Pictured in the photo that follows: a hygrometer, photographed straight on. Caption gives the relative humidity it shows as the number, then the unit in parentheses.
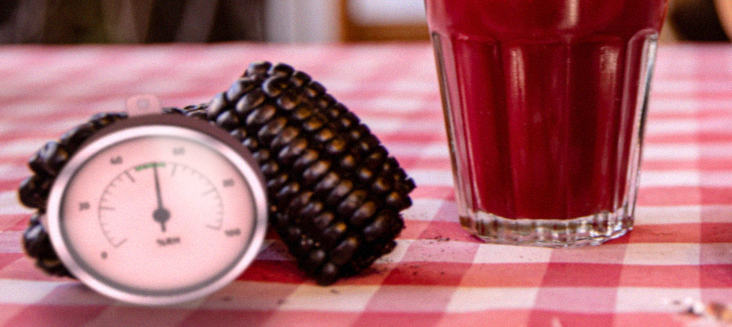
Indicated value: 52 (%)
